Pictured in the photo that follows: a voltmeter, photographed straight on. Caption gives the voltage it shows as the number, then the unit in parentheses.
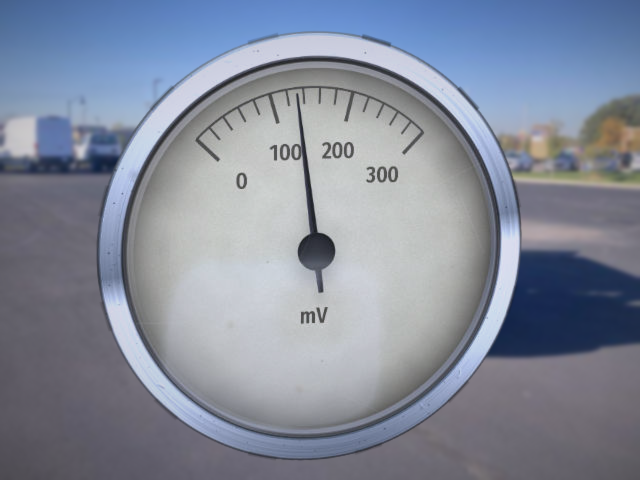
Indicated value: 130 (mV)
